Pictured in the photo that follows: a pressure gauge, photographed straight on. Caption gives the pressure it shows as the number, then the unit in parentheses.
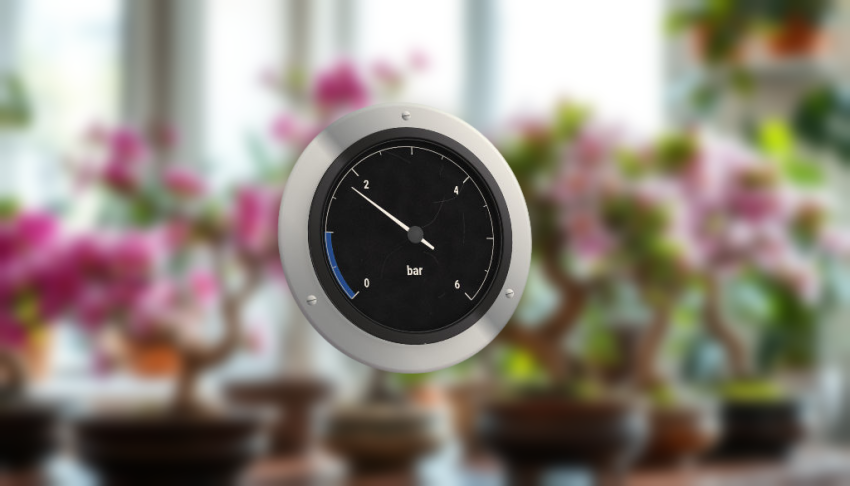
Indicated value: 1.75 (bar)
